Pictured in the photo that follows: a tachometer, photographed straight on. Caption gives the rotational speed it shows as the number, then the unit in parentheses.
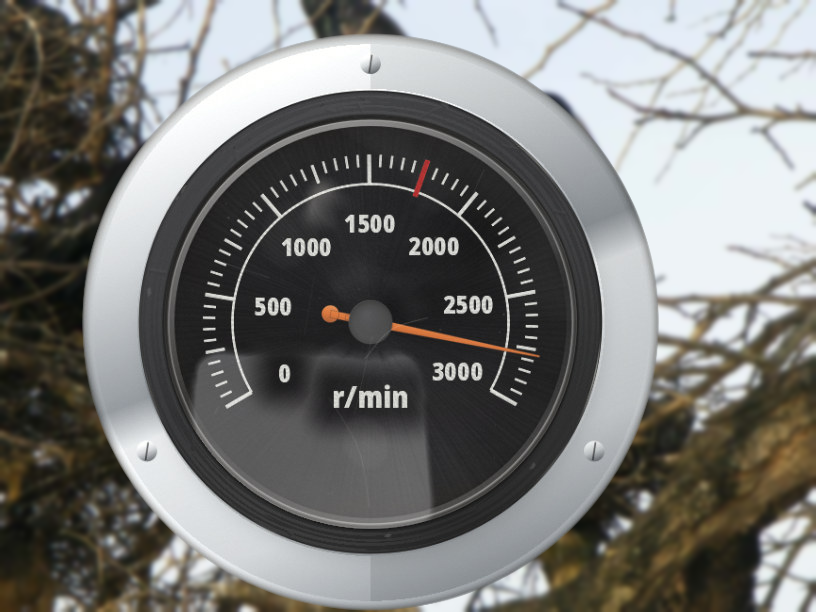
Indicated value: 2775 (rpm)
